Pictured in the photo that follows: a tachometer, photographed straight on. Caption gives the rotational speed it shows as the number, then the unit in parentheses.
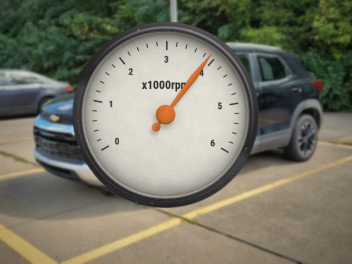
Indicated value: 3900 (rpm)
